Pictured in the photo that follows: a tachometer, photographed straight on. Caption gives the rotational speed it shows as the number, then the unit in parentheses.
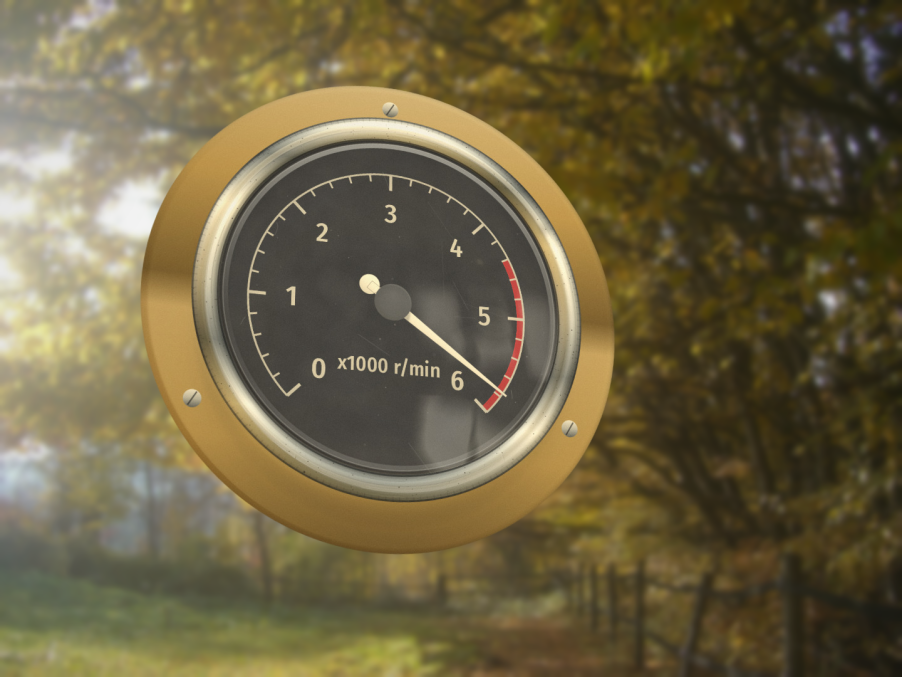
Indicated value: 5800 (rpm)
